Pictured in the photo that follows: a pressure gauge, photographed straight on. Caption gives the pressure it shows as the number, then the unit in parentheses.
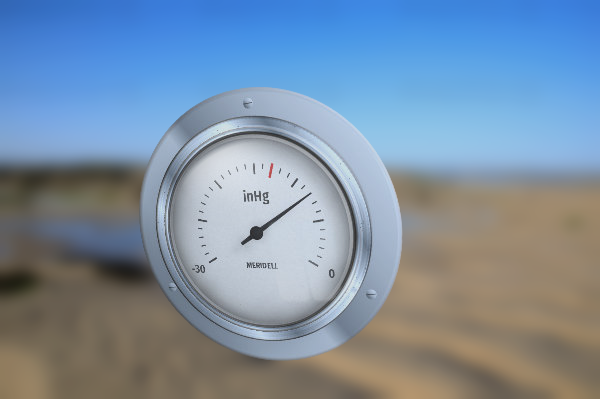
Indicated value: -8 (inHg)
